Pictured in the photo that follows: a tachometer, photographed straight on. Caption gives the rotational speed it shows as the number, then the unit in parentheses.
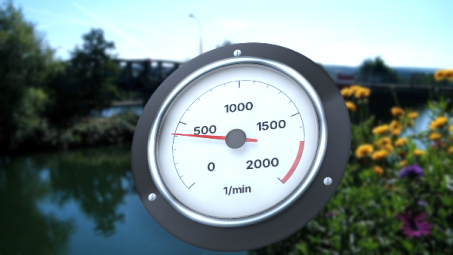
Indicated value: 400 (rpm)
